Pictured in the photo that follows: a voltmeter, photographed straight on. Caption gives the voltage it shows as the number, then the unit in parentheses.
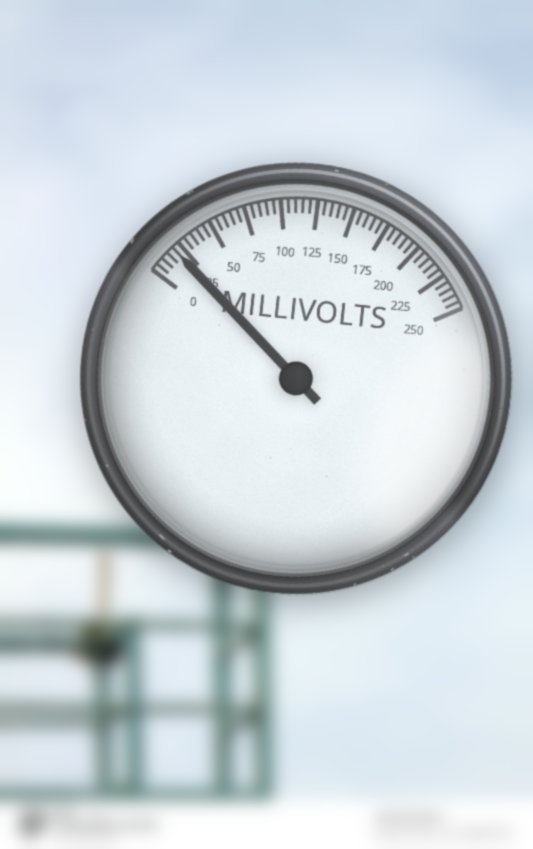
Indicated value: 20 (mV)
